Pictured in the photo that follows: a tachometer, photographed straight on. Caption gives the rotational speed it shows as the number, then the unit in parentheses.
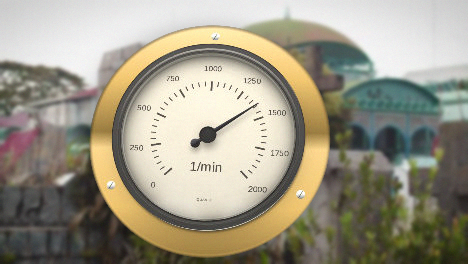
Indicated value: 1400 (rpm)
